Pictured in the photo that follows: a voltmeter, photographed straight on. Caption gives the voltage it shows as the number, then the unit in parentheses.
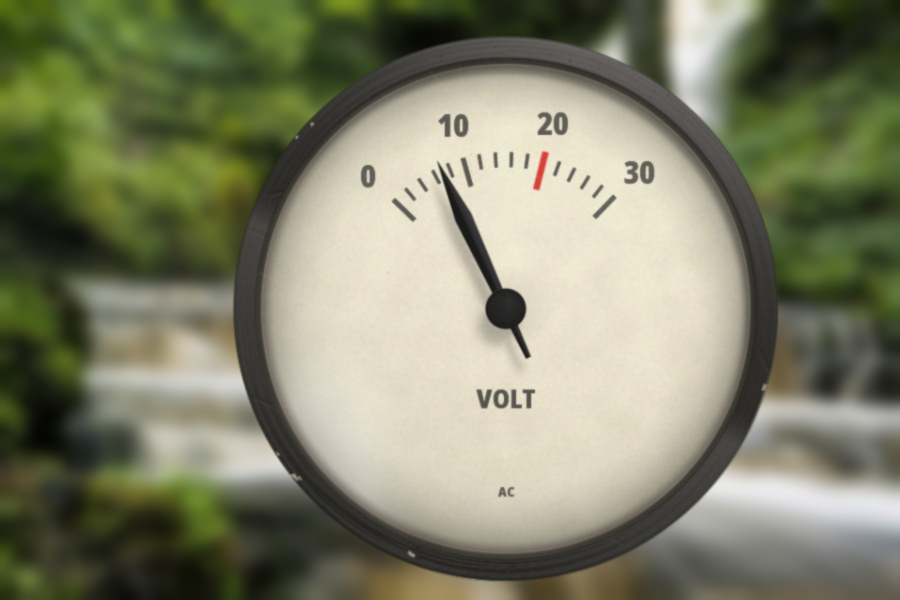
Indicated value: 7 (V)
